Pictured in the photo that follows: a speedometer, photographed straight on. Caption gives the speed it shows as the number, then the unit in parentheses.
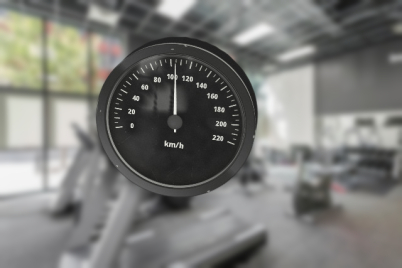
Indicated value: 105 (km/h)
